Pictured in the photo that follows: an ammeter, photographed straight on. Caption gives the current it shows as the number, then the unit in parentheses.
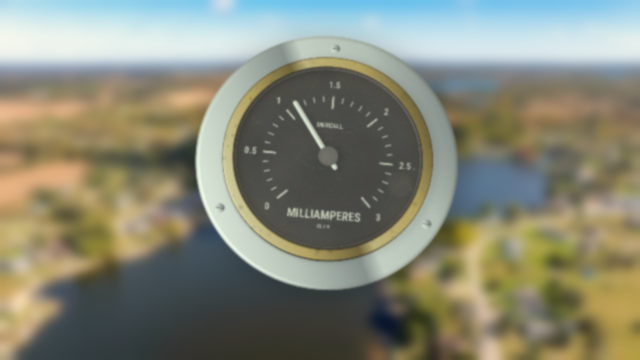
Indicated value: 1.1 (mA)
